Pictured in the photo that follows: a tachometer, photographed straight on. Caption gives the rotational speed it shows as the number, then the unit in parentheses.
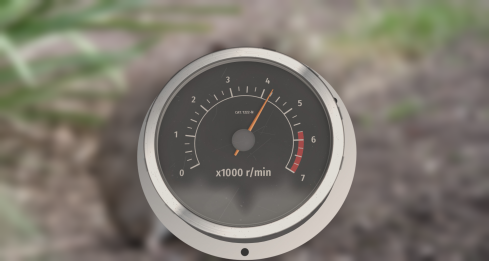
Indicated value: 4250 (rpm)
